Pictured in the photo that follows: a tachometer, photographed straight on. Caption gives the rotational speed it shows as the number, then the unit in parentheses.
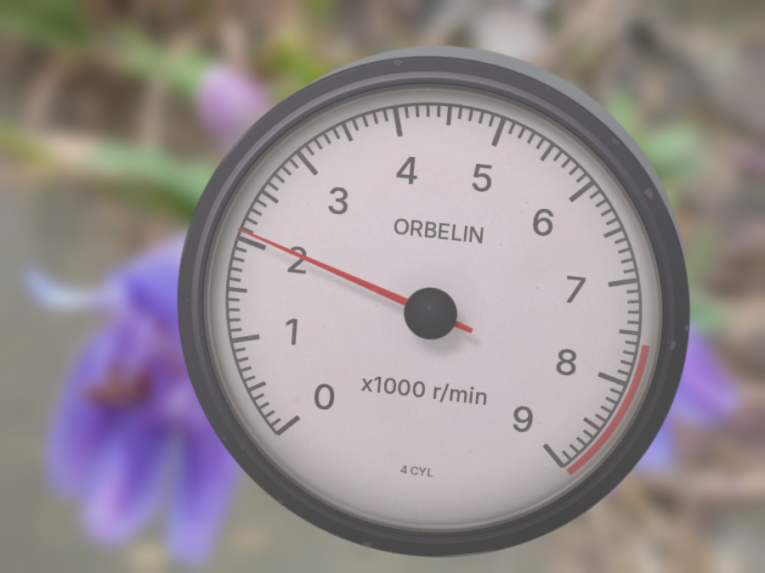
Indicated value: 2100 (rpm)
